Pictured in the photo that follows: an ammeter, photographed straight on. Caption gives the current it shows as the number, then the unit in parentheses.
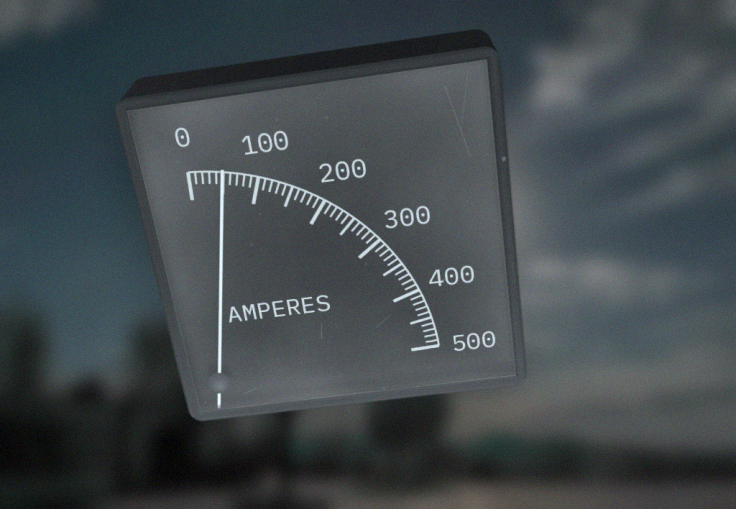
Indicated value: 50 (A)
